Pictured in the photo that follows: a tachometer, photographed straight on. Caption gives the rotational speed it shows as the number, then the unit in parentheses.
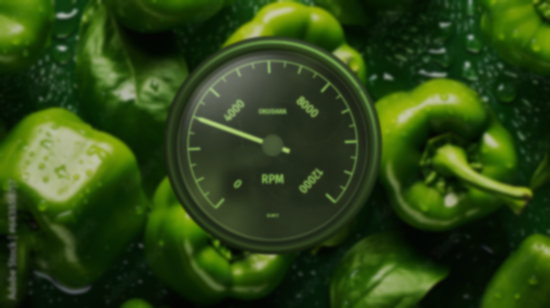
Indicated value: 3000 (rpm)
